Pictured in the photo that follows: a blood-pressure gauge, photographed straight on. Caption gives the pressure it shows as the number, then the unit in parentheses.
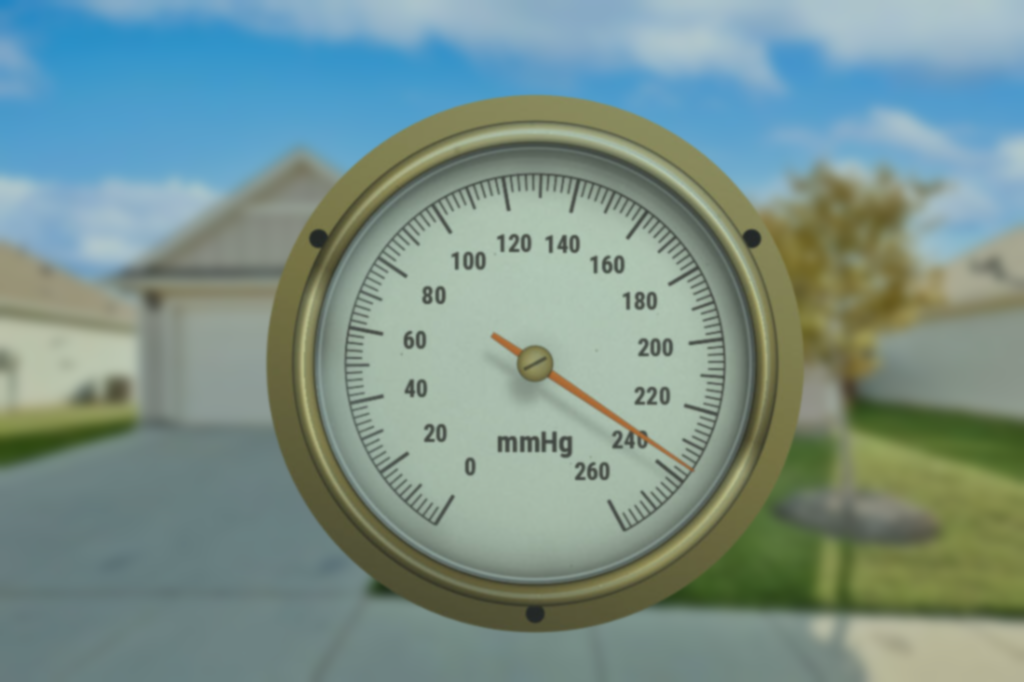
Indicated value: 236 (mmHg)
